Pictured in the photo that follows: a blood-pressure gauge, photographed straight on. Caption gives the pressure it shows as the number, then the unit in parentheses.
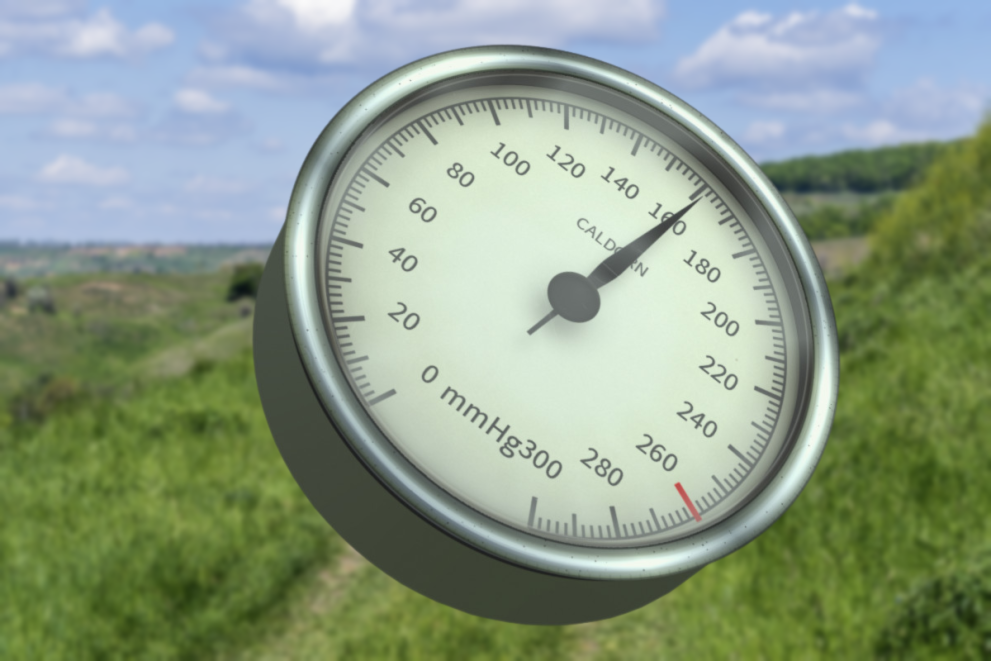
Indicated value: 162 (mmHg)
